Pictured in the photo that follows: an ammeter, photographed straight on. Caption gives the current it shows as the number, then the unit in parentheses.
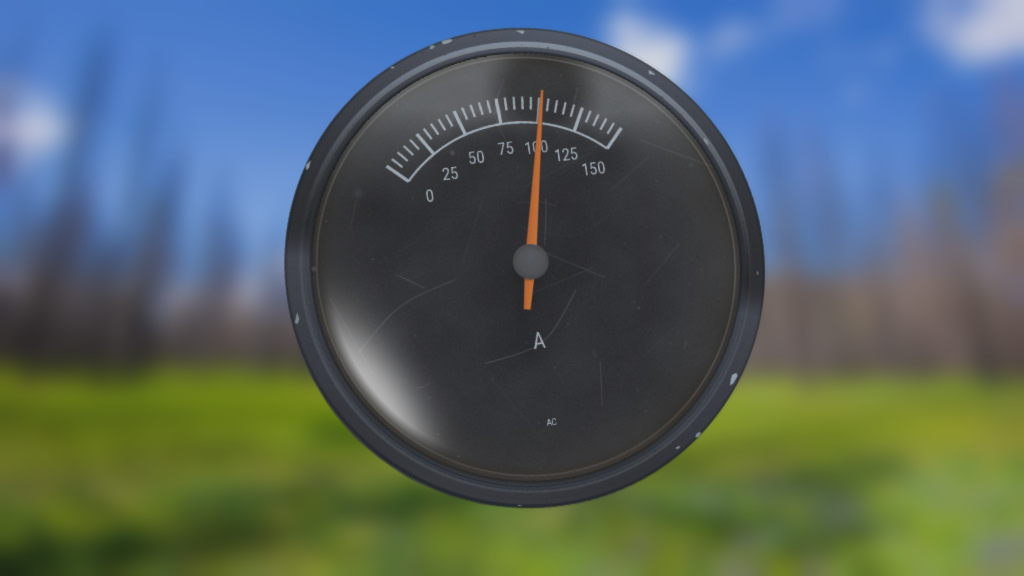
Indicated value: 100 (A)
